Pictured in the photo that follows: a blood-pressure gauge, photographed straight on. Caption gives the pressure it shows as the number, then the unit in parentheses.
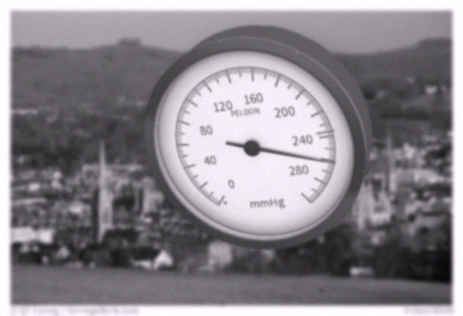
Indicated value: 260 (mmHg)
